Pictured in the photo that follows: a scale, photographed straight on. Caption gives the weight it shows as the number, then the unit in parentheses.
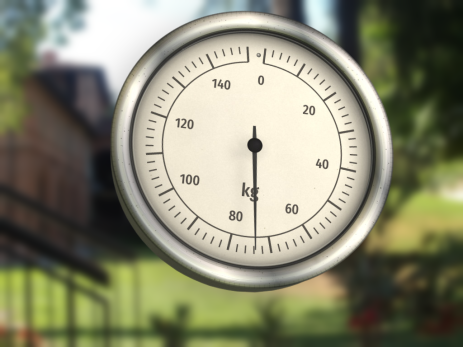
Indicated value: 74 (kg)
